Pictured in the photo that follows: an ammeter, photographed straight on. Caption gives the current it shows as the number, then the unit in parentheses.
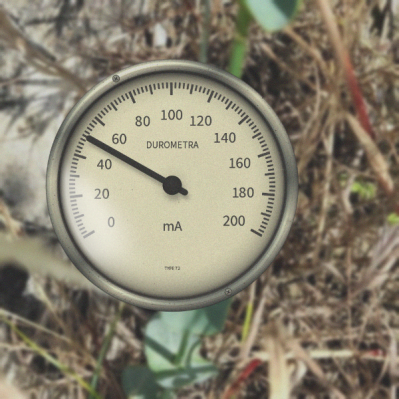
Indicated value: 50 (mA)
